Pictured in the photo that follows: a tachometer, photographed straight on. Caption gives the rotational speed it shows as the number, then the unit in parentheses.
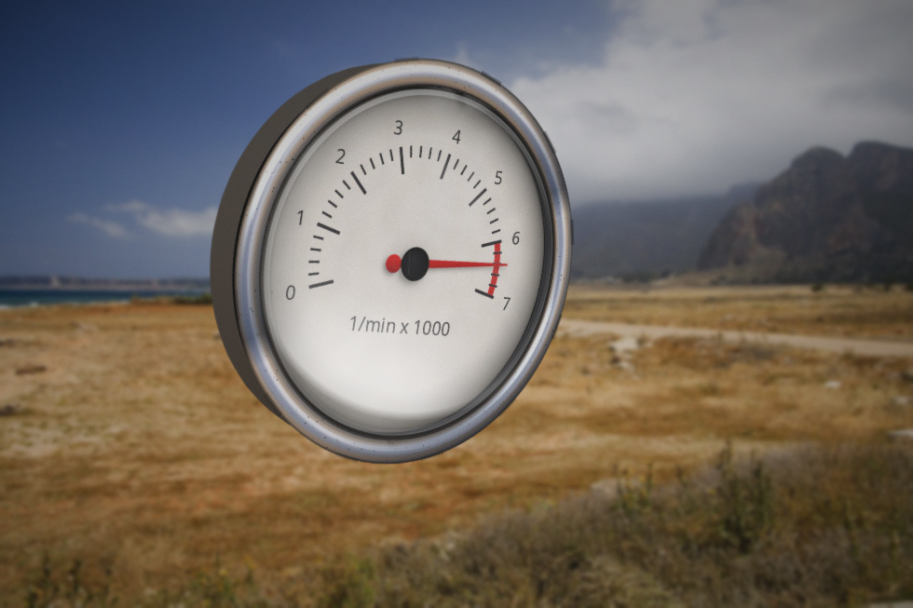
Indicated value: 6400 (rpm)
